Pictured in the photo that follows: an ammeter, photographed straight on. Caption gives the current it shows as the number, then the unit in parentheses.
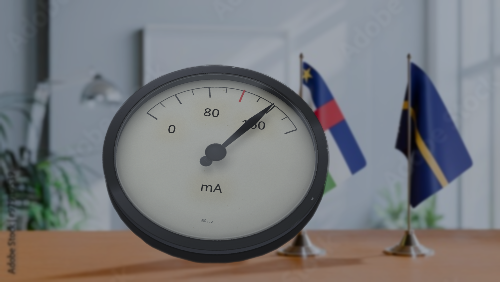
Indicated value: 160 (mA)
